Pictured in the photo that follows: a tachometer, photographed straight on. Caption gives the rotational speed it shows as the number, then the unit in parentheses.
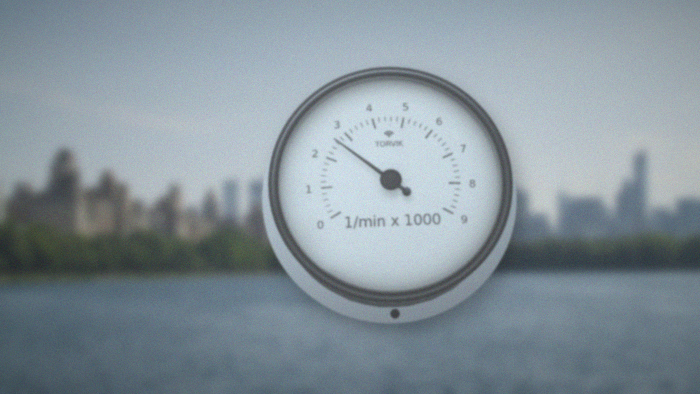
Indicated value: 2600 (rpm)
